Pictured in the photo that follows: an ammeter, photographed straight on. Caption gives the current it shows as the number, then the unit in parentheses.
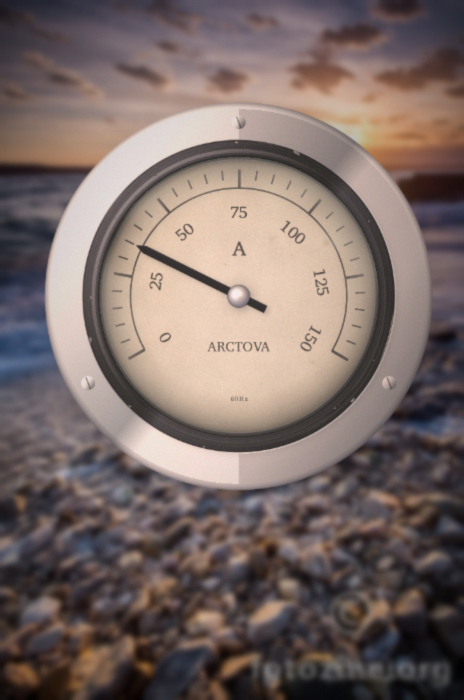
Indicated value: 35 (A)
